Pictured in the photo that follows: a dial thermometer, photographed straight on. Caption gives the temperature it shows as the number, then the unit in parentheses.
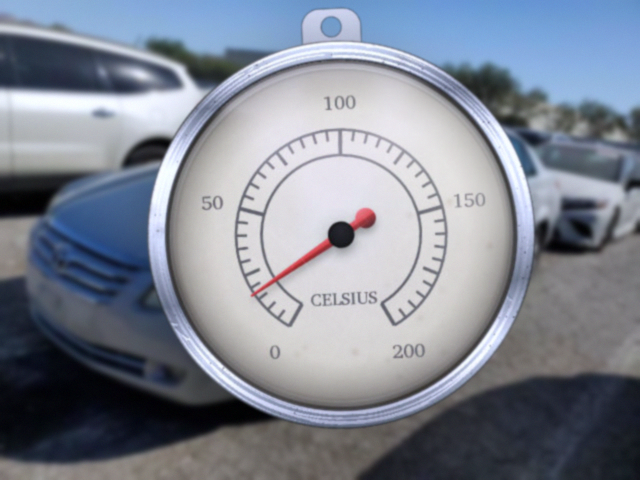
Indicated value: 17.5 (°C)
